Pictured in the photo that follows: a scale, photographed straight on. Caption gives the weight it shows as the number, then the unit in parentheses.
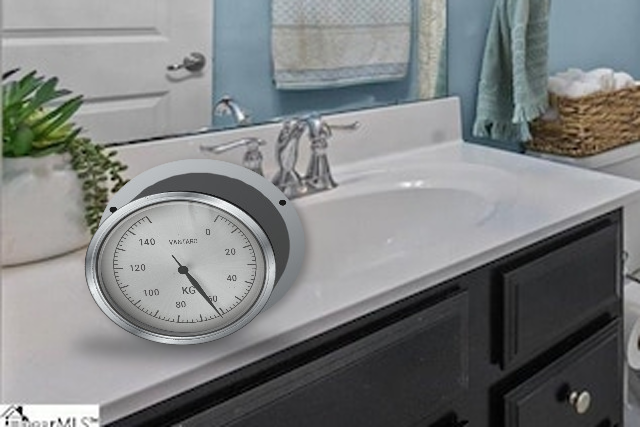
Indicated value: 60 (kg)
